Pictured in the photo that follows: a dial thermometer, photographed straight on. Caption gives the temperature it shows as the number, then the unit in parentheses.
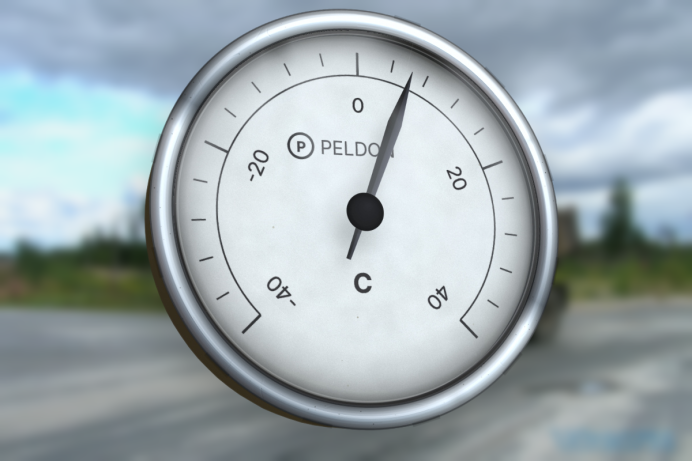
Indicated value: 6 (°C)
